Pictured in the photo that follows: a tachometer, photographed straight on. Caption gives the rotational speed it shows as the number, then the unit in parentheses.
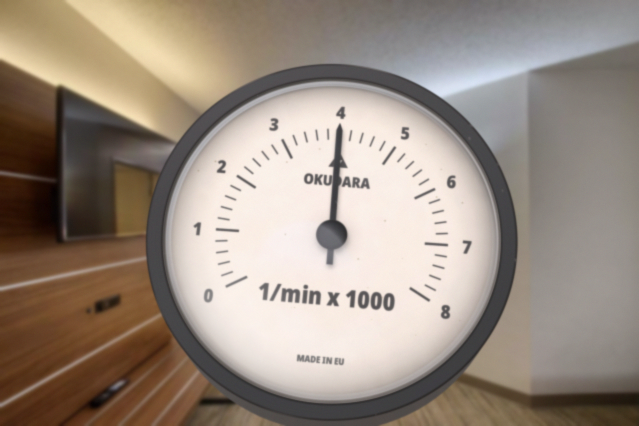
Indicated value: 4000 (rpm)
